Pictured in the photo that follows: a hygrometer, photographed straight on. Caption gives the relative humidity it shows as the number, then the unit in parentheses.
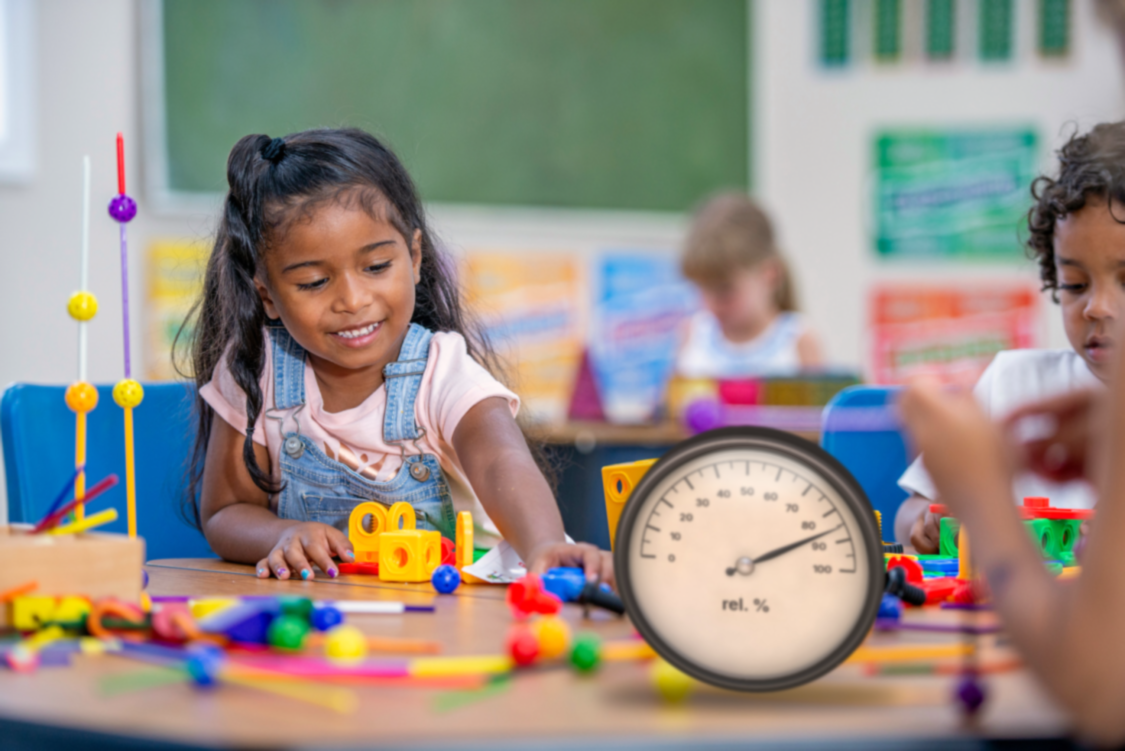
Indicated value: 85 (%)
